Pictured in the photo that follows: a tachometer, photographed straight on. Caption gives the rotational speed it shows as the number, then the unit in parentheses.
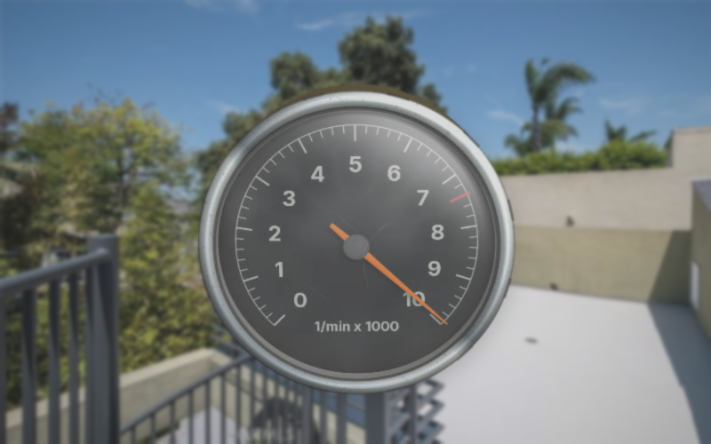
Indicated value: 9900 (rpm)
